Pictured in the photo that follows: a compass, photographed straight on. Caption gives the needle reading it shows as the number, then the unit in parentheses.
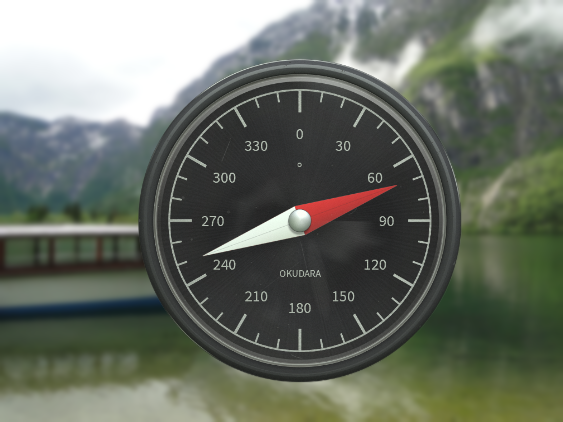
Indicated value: 70 (°)
